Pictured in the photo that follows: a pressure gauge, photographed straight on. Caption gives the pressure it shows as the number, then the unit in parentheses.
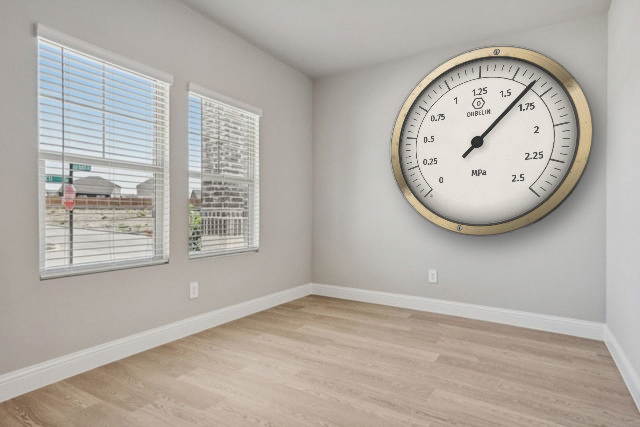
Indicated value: 1.65 (MPa)
